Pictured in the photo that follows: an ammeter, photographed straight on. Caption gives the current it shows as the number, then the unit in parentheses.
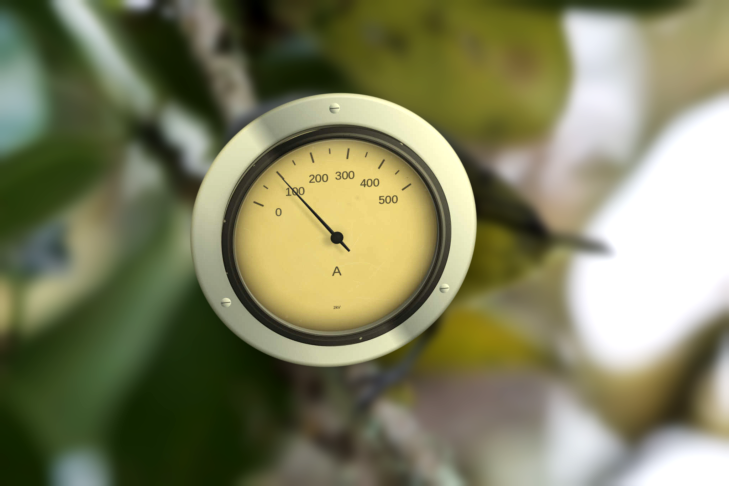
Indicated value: 100 (A)
